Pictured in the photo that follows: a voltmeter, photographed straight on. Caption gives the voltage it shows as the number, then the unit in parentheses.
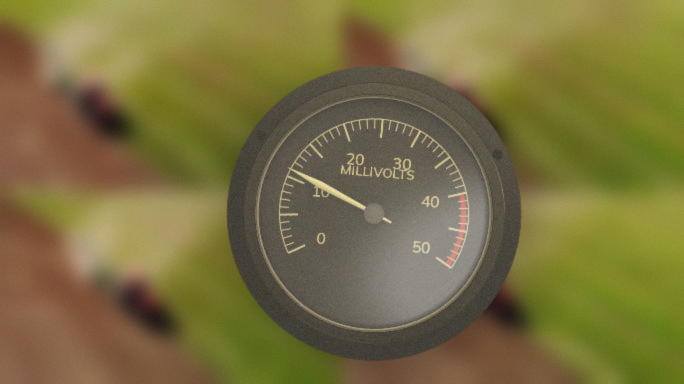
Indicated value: 11 (mV)
